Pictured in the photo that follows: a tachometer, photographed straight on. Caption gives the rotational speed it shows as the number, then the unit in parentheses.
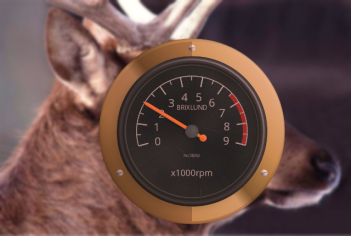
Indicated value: 2000 (rpm)
